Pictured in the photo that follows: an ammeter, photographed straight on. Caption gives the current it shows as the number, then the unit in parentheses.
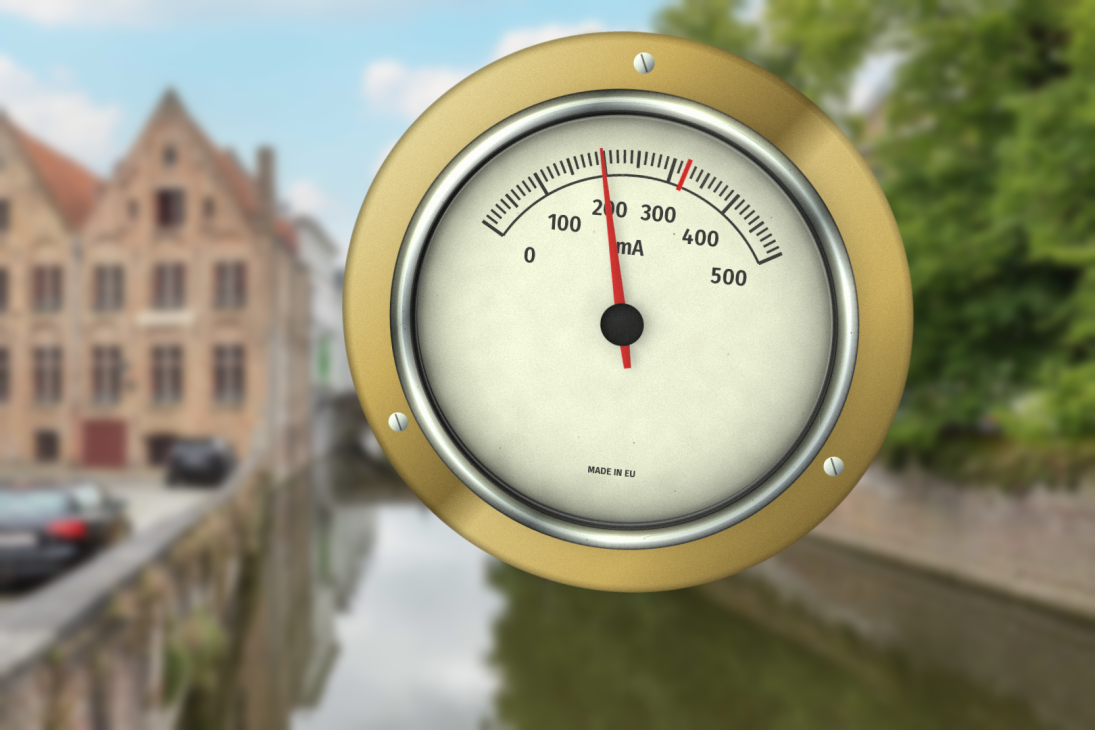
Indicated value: 200 (mA)
